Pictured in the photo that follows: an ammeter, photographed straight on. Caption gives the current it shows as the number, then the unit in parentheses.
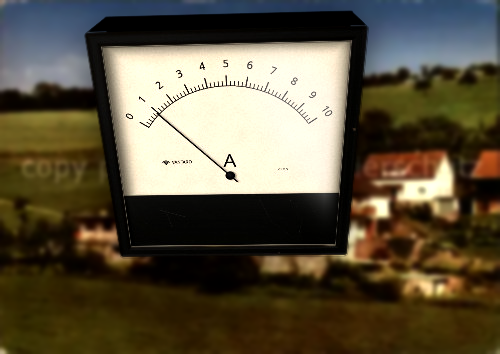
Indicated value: 1 (A)
